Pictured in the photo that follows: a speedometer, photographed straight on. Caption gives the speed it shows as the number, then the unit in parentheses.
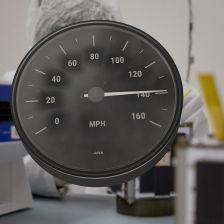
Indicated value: 140 (mph)
